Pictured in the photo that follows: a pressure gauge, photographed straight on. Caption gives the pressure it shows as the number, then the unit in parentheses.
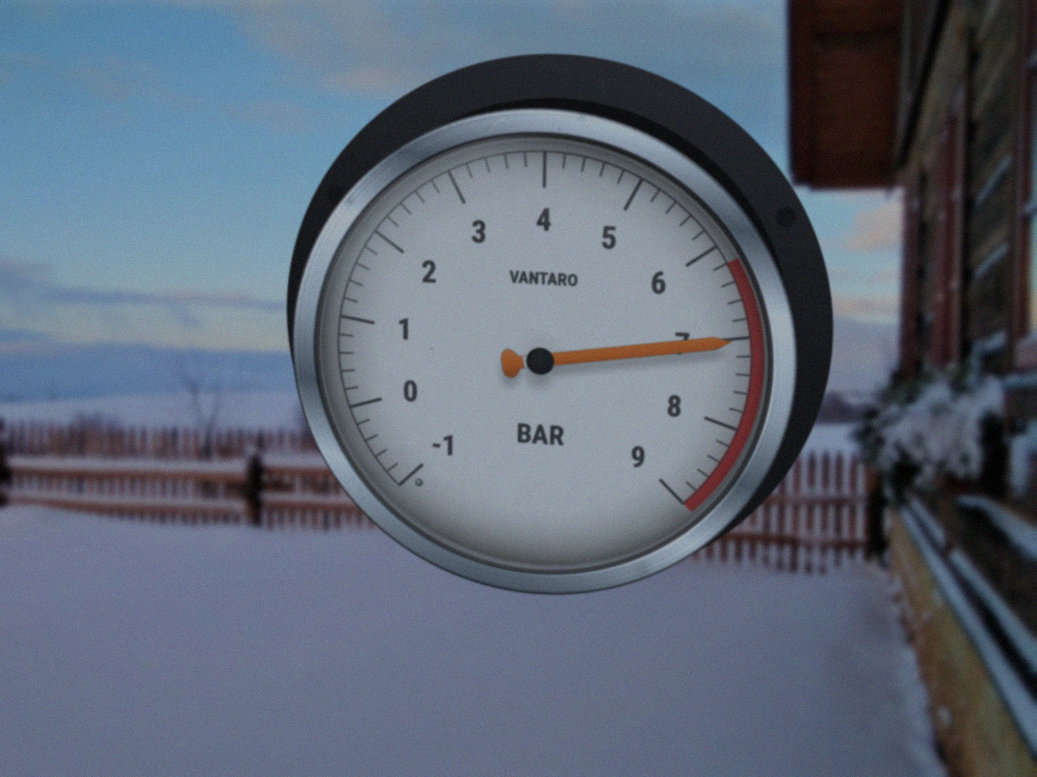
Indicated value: 7 (bar)
